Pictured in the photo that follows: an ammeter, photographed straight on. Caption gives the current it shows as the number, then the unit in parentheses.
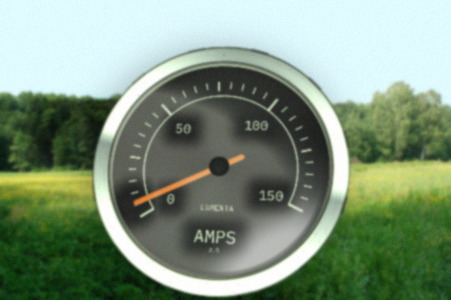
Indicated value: 5 (A)
